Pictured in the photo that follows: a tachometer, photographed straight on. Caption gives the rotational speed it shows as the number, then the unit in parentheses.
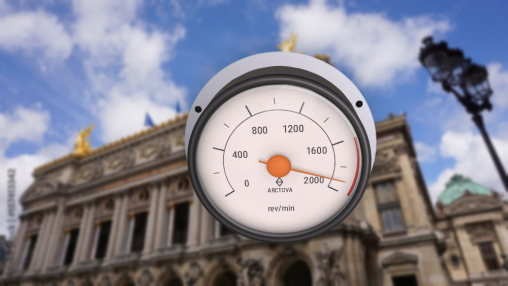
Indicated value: 1900 (rpm)
